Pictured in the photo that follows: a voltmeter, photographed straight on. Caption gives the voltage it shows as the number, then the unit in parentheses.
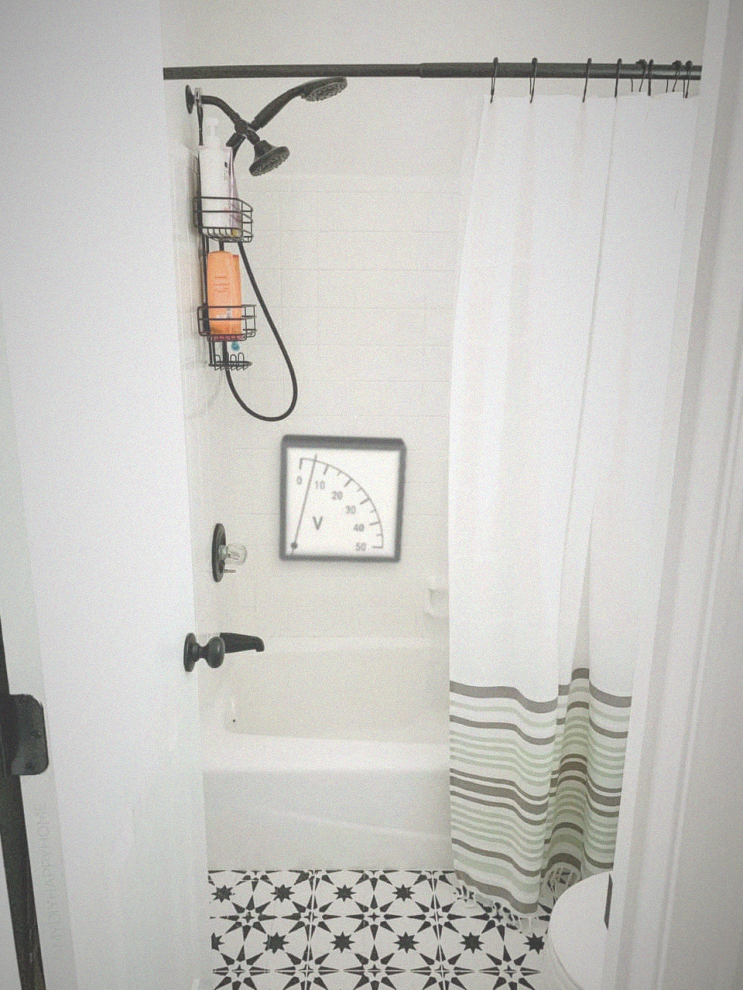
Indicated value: 5 (V)
